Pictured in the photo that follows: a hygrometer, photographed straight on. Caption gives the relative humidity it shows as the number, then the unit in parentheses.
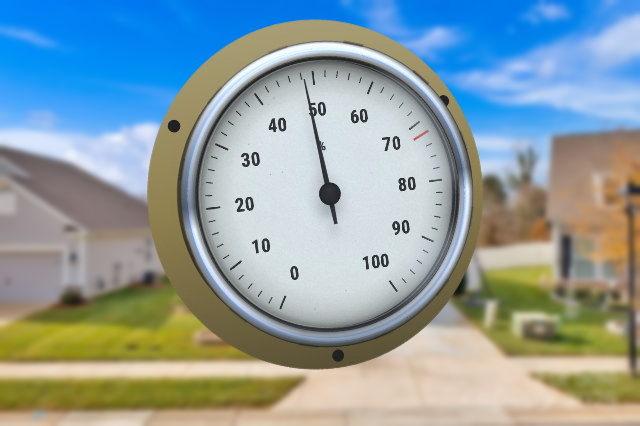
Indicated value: 48 (%)
